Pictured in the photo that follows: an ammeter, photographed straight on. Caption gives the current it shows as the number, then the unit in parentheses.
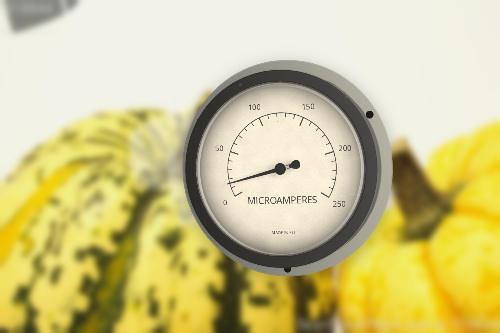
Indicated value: 15 (µA)
